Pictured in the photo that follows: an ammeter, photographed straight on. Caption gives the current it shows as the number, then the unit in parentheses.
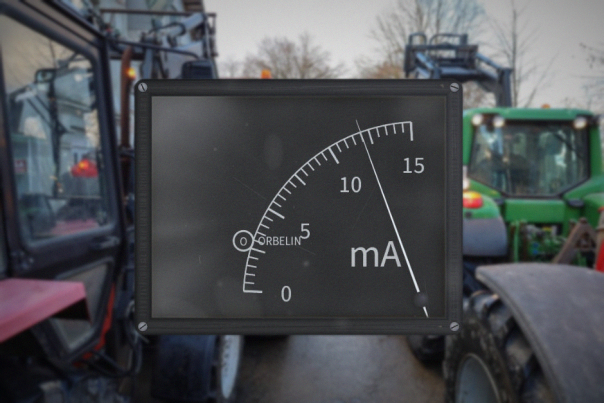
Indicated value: 12 (mA)
